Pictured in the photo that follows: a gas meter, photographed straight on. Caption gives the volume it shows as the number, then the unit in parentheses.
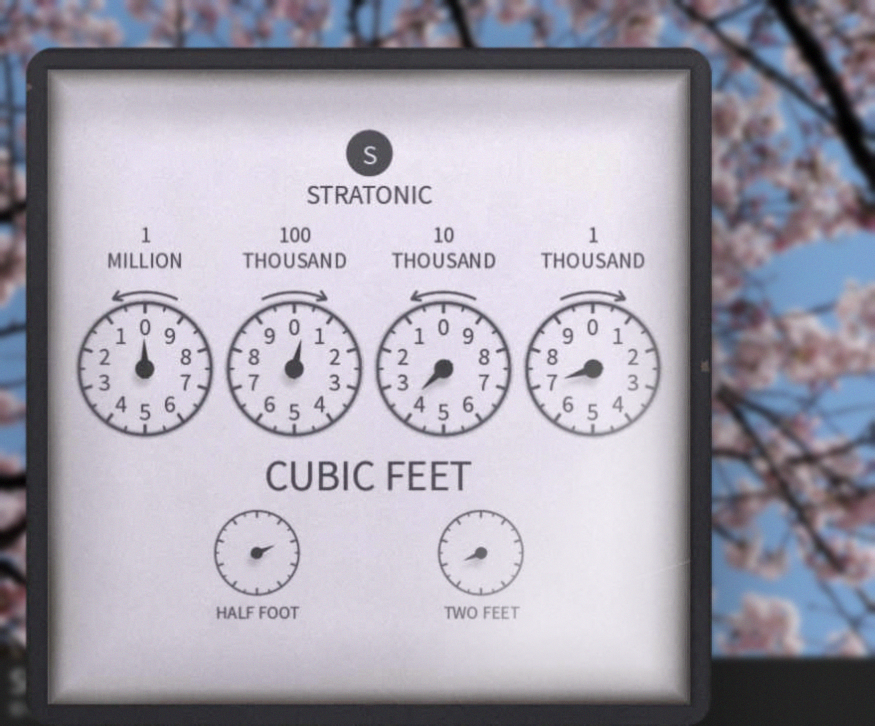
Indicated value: 3700 (ft³)
